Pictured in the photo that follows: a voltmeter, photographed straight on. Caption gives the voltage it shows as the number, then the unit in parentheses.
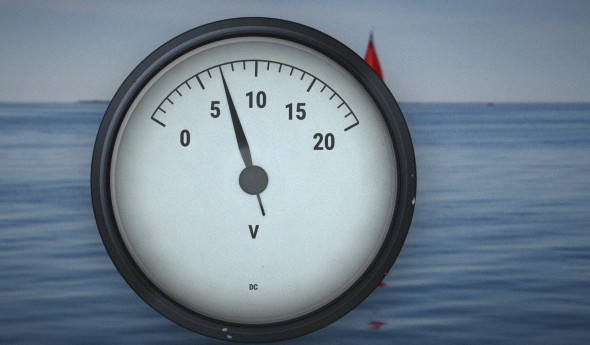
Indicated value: 7 (V)
